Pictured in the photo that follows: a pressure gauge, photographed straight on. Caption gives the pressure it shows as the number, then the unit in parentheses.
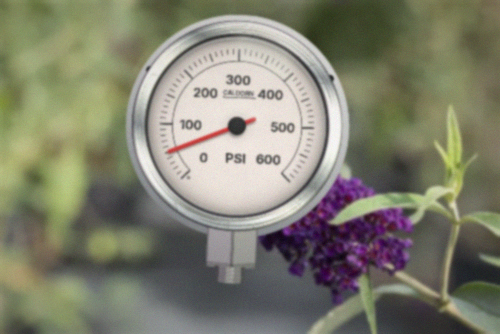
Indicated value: 50 (psi)
